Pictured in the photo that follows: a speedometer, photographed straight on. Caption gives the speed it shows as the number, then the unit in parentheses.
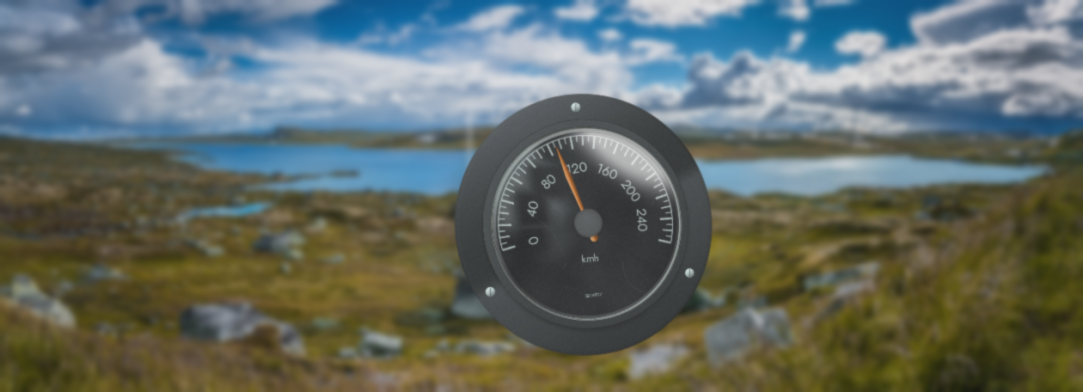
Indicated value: 105 (km/h)
